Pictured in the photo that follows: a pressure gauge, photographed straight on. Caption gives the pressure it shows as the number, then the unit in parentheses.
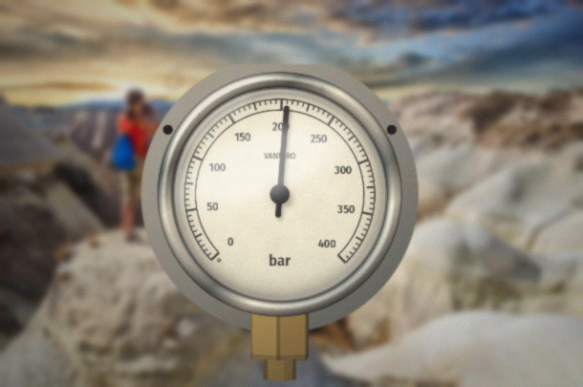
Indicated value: 205 (bar)
